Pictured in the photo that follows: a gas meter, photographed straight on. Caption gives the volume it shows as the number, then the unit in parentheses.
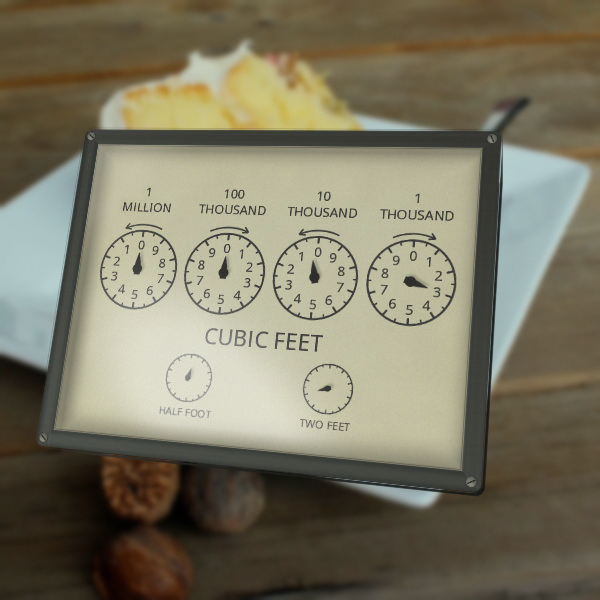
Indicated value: 300 (ft³)
